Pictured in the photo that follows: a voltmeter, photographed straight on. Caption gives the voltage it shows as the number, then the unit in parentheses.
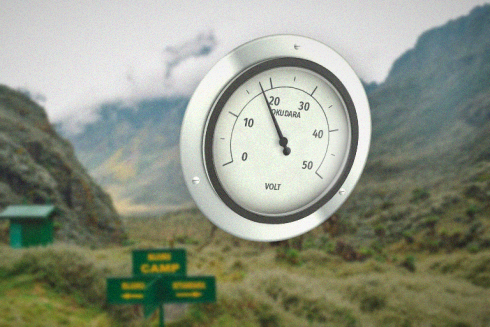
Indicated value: 17.5 (V)
